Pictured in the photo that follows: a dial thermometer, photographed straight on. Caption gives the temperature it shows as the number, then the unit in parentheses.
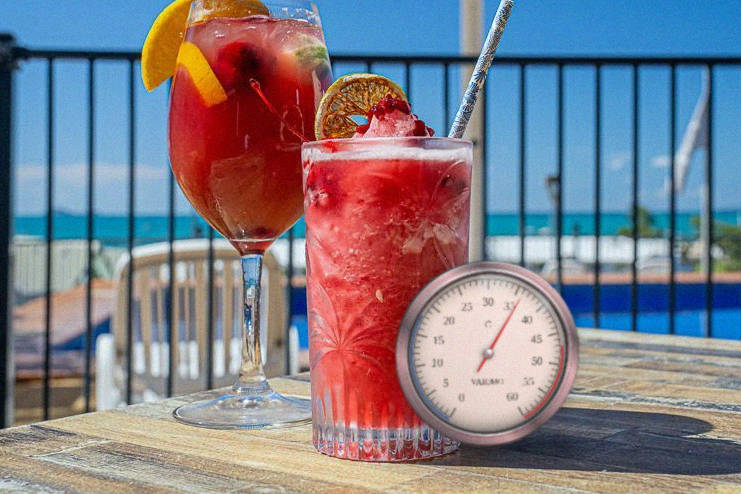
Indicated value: 36 (°C)
